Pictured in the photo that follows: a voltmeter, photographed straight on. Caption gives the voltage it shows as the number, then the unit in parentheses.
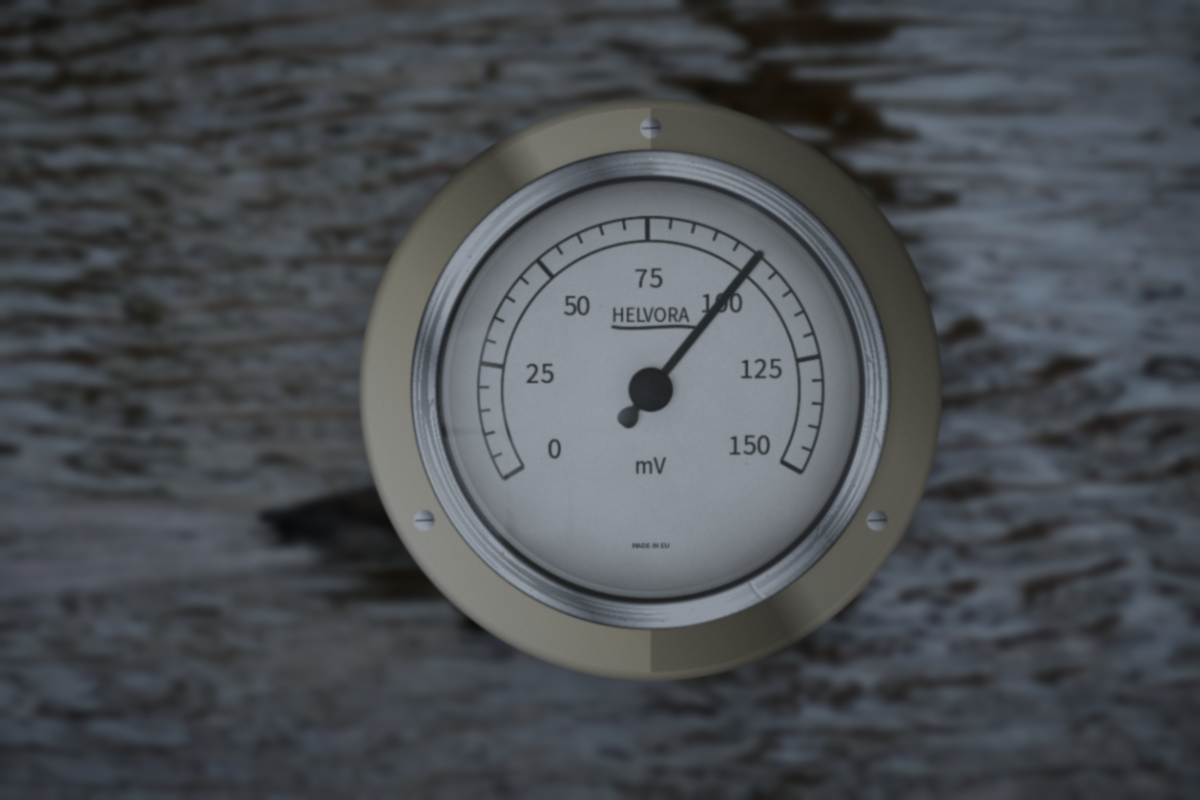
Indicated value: 100 (mV)
